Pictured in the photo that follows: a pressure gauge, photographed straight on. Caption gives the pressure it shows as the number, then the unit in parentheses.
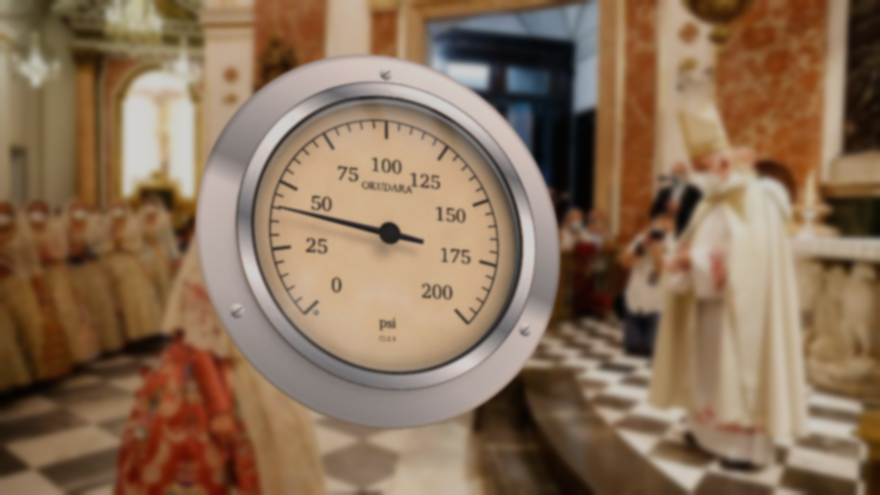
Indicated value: 40 (psi)
